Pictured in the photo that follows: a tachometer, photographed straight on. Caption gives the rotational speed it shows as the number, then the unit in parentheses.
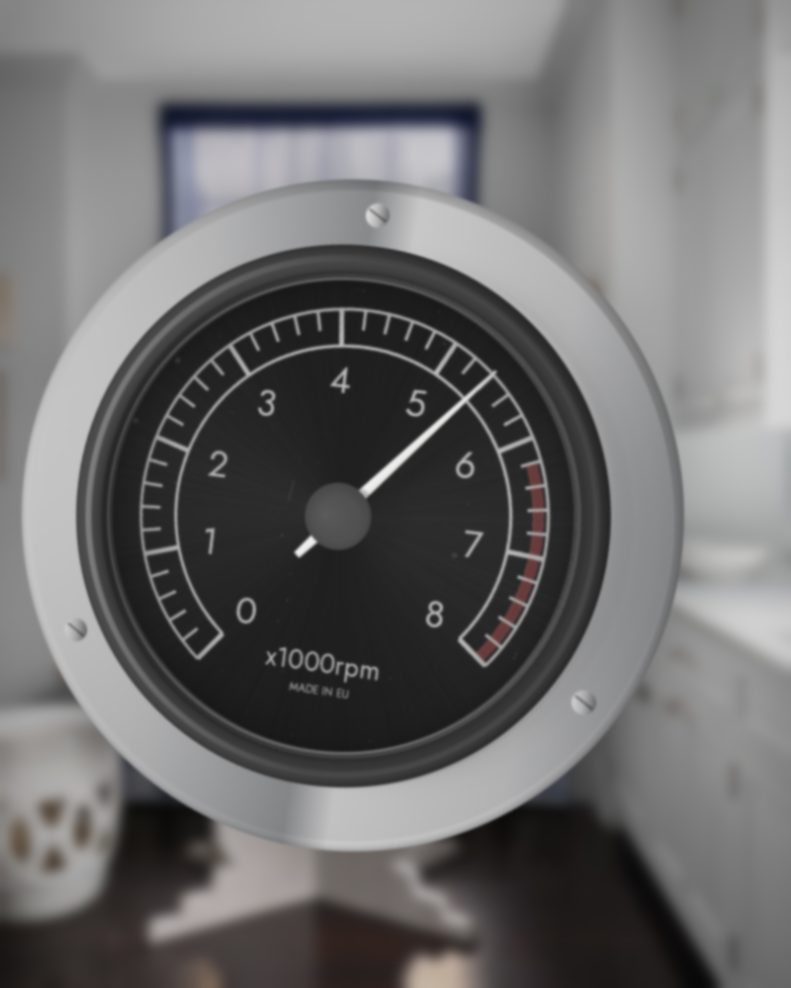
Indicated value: 5400 (rpm)
